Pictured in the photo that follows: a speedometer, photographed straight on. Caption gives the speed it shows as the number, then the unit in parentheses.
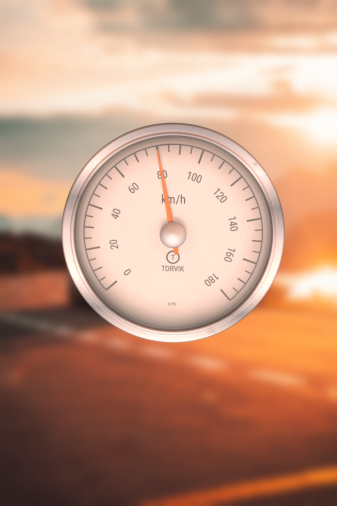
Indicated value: 80 (km/h)
